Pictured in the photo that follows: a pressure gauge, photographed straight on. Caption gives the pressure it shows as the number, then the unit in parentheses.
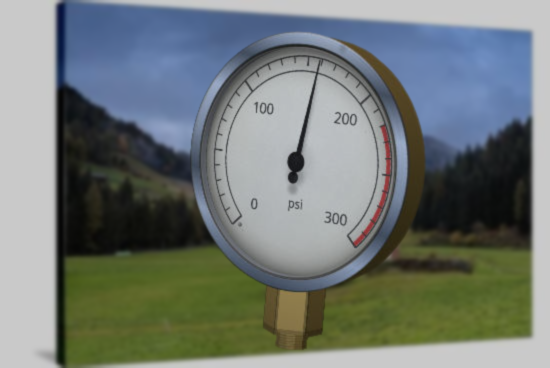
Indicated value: 160 (psi)
